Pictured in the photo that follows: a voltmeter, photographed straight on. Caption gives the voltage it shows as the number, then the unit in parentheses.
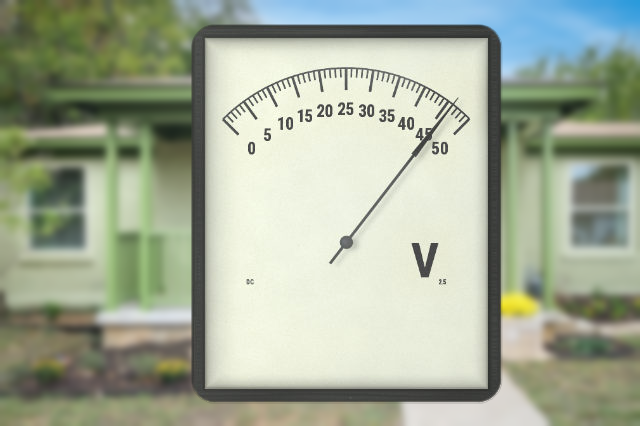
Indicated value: 46 (V)
